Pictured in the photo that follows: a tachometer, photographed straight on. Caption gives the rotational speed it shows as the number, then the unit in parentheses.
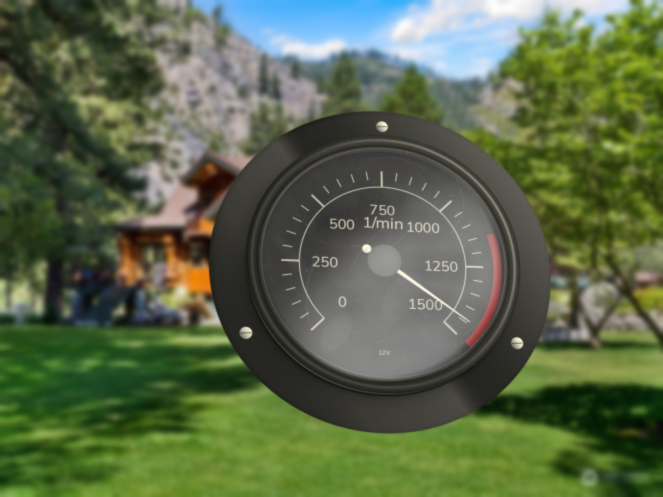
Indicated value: 1450 (rpm)
